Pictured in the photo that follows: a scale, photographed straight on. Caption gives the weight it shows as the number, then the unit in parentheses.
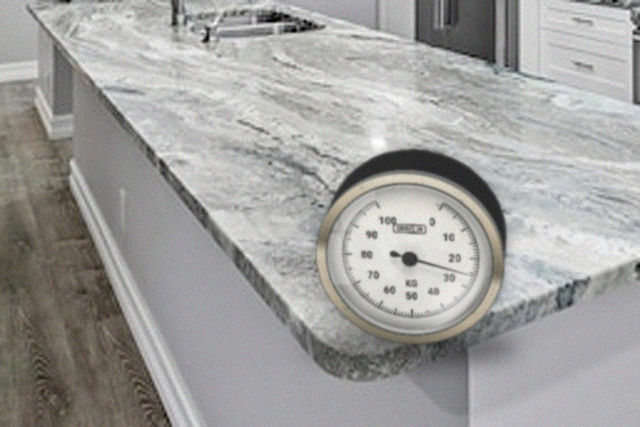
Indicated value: 25 (kg)
